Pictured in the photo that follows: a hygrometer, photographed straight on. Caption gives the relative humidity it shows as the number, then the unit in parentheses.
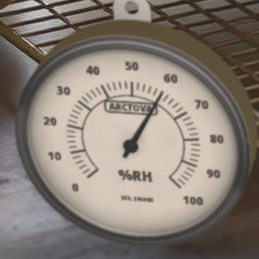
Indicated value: 60 (%)
